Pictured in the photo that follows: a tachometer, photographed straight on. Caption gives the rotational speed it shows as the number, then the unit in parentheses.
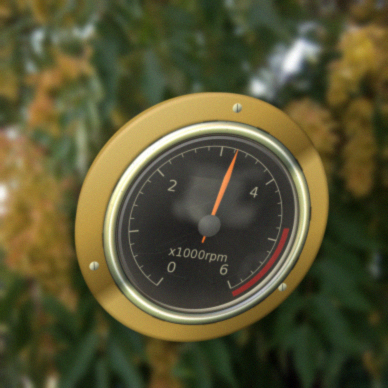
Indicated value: 3200 (rpm)
